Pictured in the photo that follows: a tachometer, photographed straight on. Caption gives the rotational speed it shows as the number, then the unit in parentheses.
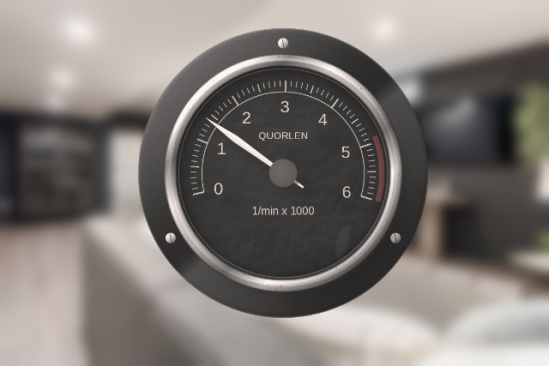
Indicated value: 1400 (rpm)
